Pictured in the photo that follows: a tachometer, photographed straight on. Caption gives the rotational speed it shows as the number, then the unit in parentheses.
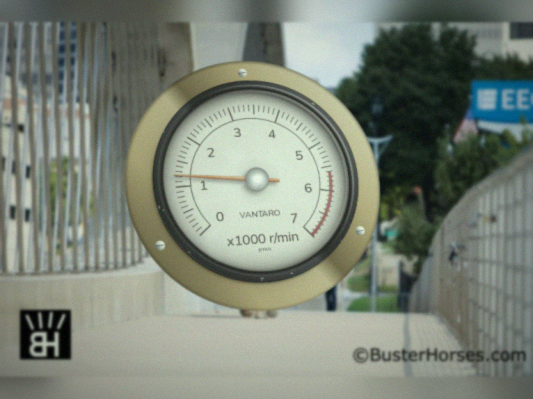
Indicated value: 1200 (rpm)
